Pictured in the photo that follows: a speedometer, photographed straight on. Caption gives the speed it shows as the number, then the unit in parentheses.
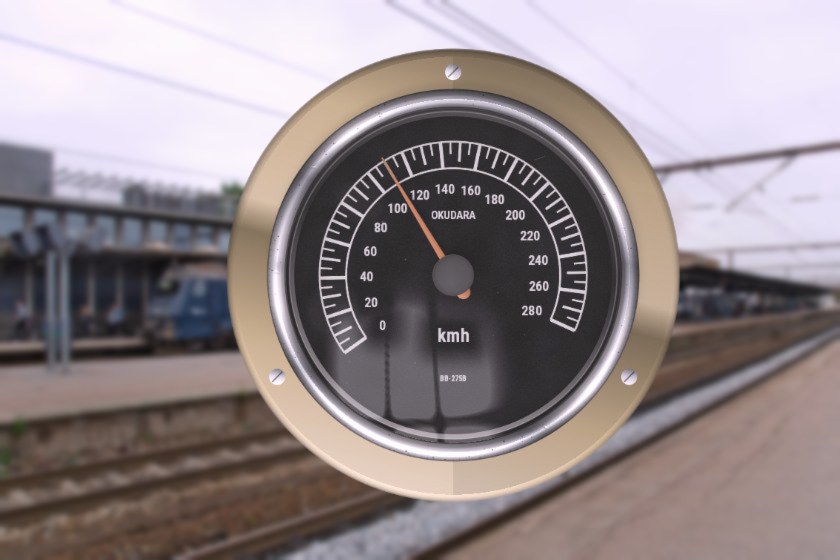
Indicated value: 110 (km/h)
